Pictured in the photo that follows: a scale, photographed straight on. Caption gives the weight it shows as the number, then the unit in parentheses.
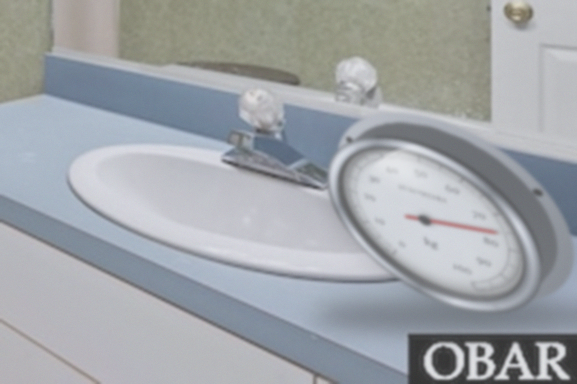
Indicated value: 75 (kg)
